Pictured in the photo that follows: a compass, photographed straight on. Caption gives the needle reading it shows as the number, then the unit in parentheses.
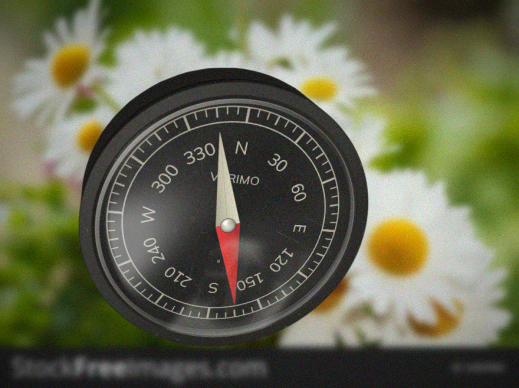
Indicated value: 165 (°)
